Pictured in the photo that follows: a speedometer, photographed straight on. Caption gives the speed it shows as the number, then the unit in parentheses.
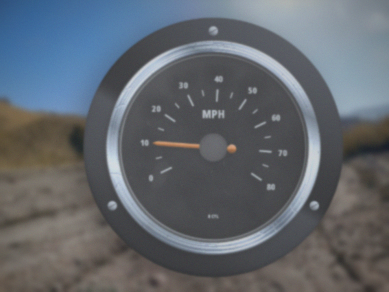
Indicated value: 10 (mph)
